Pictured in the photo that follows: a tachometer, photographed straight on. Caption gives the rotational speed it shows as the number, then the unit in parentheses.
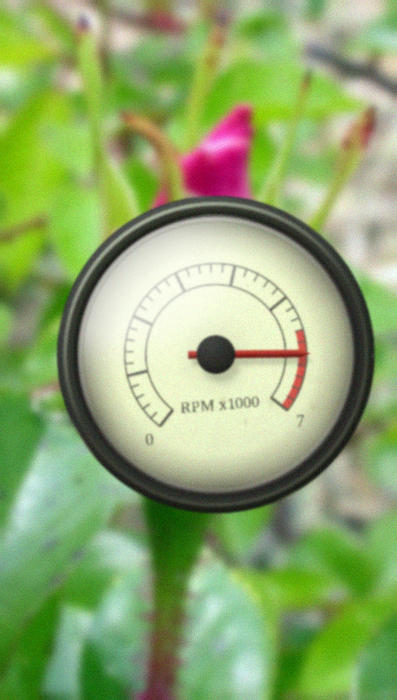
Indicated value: 6000 (rpm)
